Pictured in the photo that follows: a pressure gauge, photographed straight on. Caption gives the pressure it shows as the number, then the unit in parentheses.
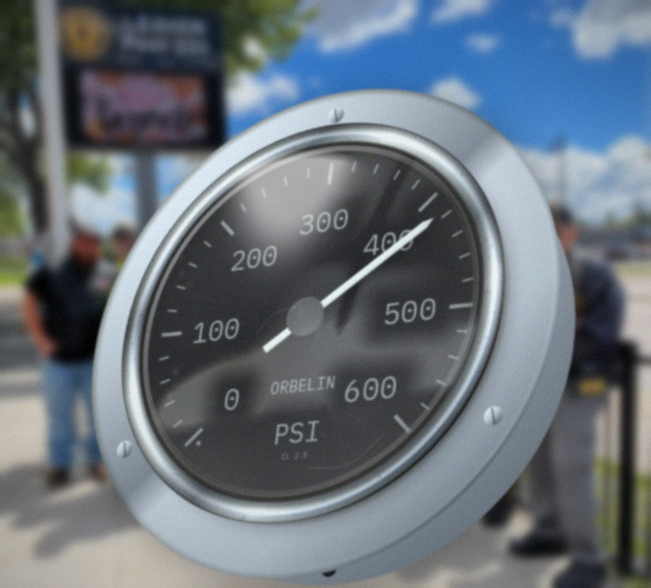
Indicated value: 420 (psi)
